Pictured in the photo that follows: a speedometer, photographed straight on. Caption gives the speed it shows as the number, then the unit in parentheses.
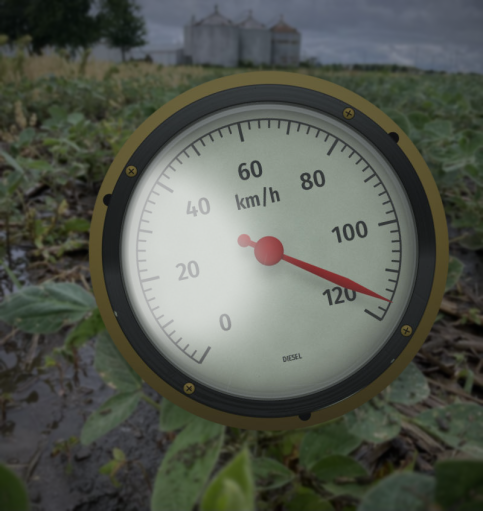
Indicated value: 116 (km/h)
